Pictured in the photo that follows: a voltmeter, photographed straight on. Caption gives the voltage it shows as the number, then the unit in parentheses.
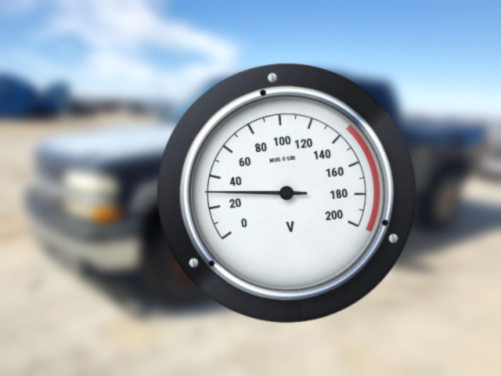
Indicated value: 30 (V)
